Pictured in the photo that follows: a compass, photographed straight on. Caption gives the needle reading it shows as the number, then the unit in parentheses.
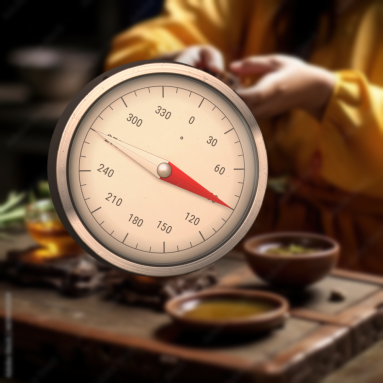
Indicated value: 90 (°)
